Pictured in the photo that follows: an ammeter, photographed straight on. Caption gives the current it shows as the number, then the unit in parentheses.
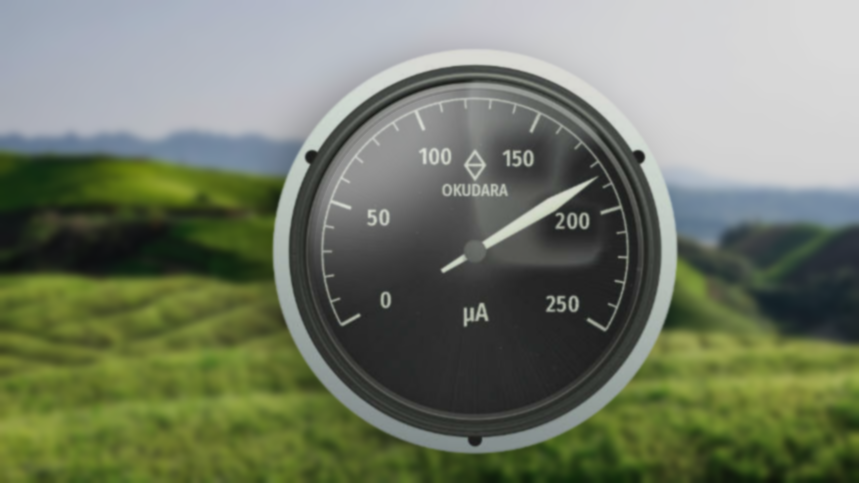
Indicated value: 185 (µA)
